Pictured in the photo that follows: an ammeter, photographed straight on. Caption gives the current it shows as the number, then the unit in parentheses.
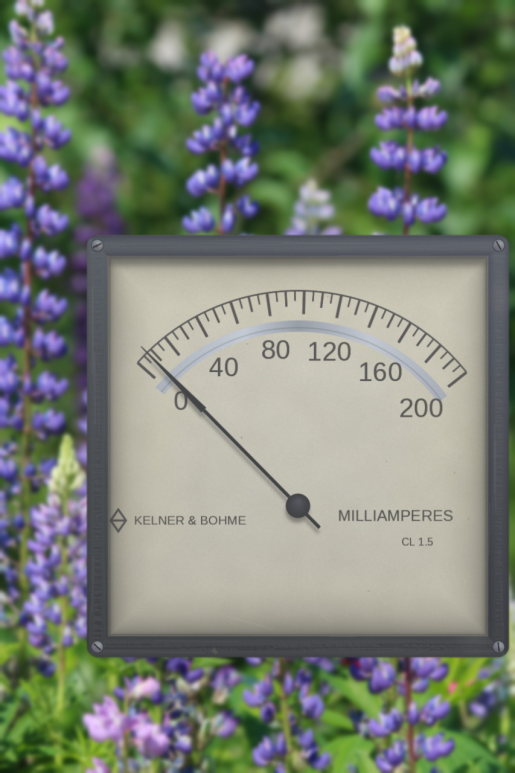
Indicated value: 7.5 (mA)
